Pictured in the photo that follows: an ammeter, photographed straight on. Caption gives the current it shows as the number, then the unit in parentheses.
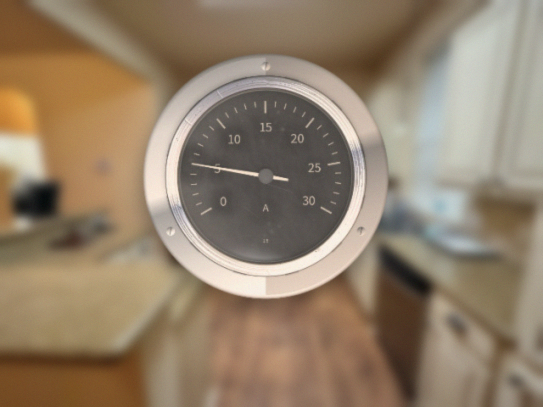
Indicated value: 5 (A)
